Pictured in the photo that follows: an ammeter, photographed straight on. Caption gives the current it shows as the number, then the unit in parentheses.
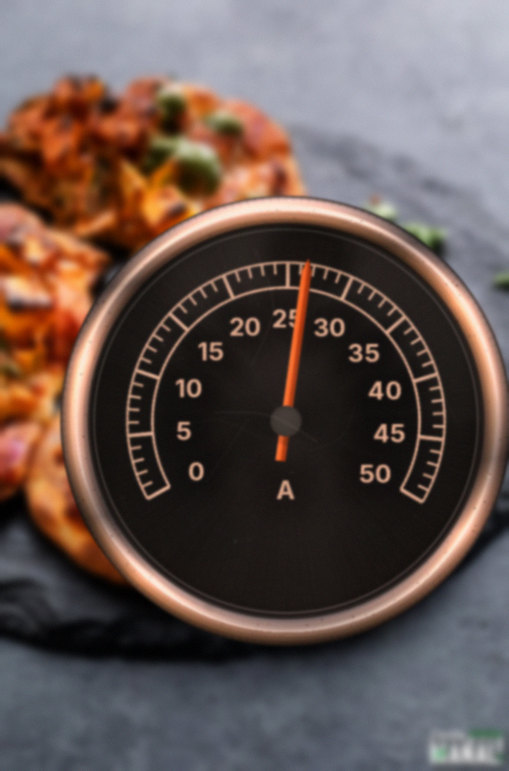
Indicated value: 26.5 (A)
